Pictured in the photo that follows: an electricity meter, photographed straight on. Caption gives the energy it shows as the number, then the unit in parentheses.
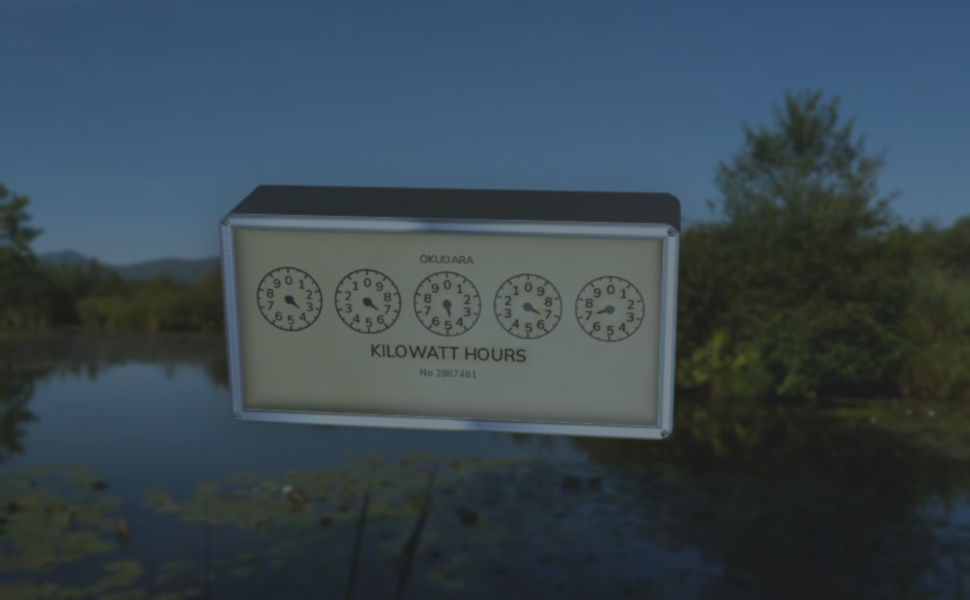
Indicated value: 36467 (kWh)
